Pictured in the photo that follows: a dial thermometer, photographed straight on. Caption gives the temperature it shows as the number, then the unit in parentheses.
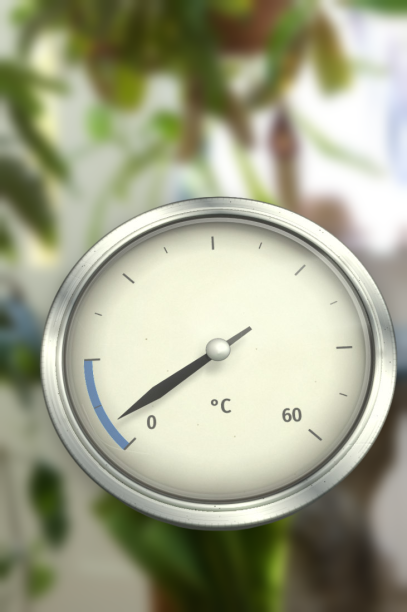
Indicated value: 2.5 (°C)
